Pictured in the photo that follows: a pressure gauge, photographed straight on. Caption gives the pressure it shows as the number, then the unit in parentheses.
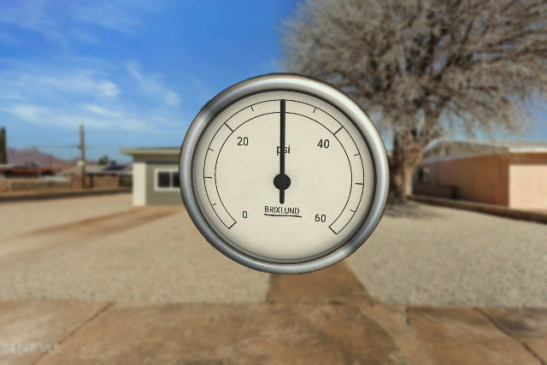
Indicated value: 30 (psi)
